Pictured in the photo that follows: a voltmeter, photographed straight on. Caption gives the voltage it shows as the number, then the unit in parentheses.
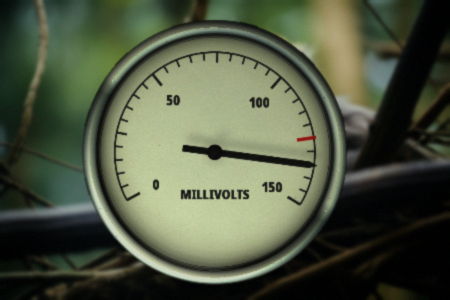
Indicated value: 135 (mV)
